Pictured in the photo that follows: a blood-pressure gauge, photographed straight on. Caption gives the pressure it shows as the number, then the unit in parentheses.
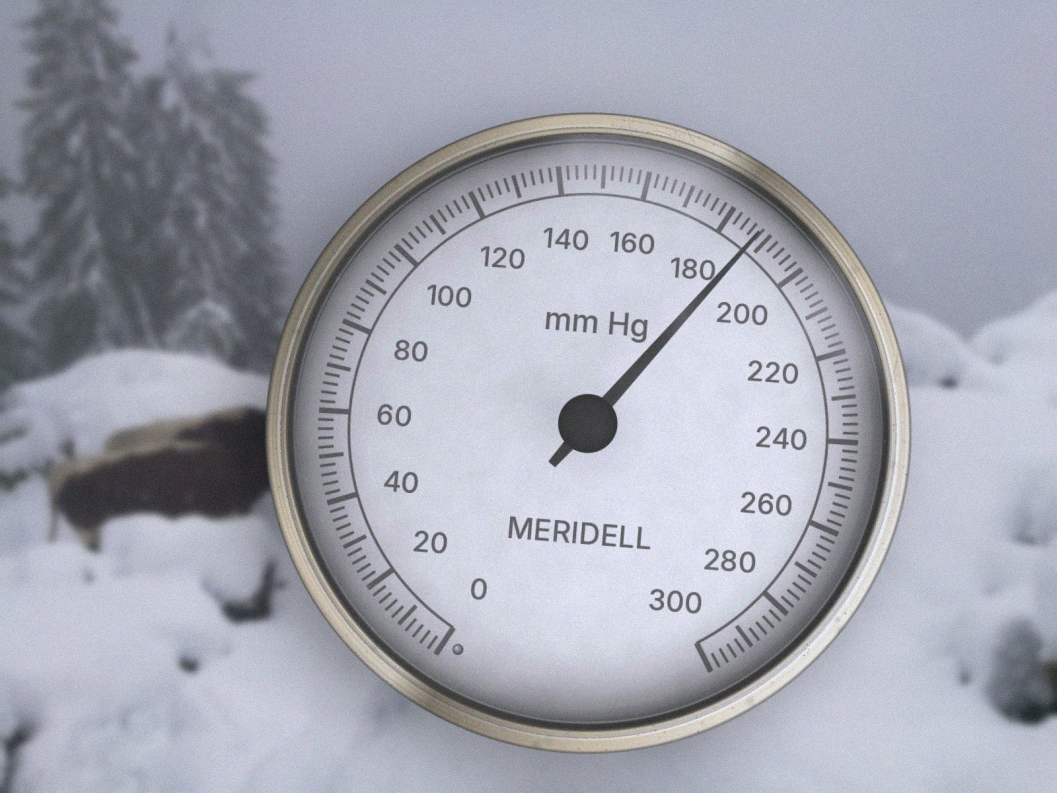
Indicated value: 188 (mmHg)
